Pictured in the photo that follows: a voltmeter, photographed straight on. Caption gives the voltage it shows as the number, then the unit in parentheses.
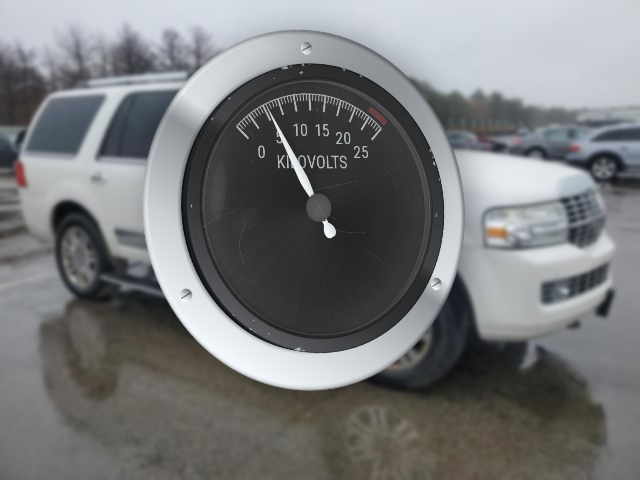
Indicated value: 5 (kV)
